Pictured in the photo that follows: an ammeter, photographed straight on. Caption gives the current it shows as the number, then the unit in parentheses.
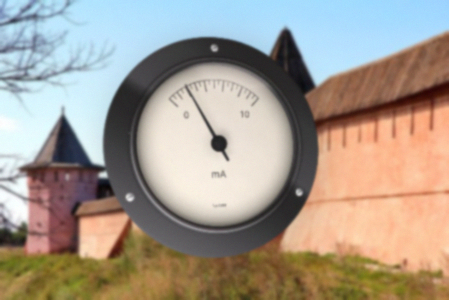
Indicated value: 2 (mA)
